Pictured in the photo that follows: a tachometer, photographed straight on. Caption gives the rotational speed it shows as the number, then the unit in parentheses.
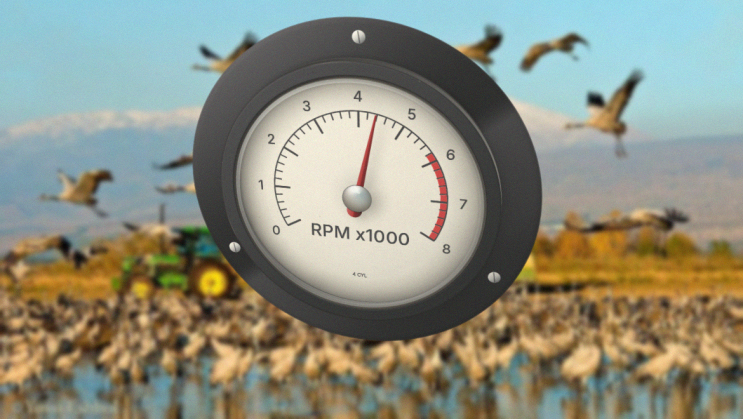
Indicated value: 4400 (rpm)
